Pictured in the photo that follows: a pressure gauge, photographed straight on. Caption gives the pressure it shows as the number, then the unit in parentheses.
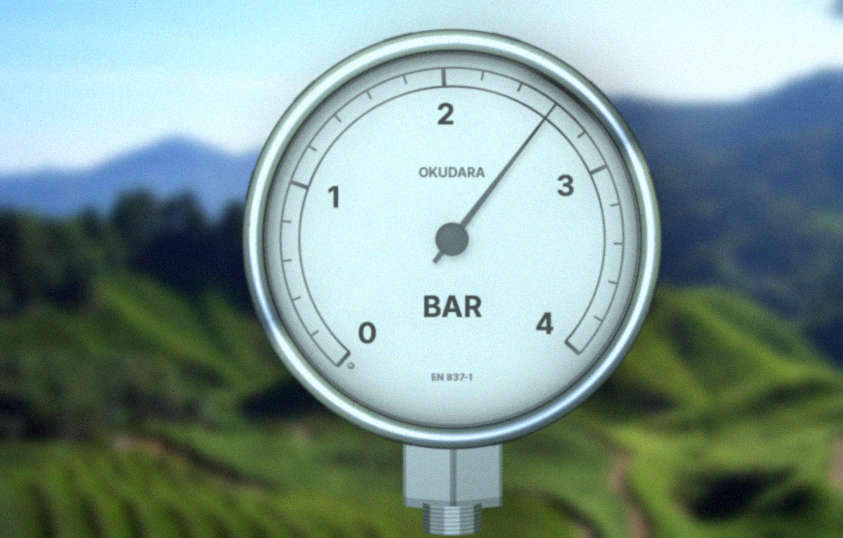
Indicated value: 2.6 (bar)
